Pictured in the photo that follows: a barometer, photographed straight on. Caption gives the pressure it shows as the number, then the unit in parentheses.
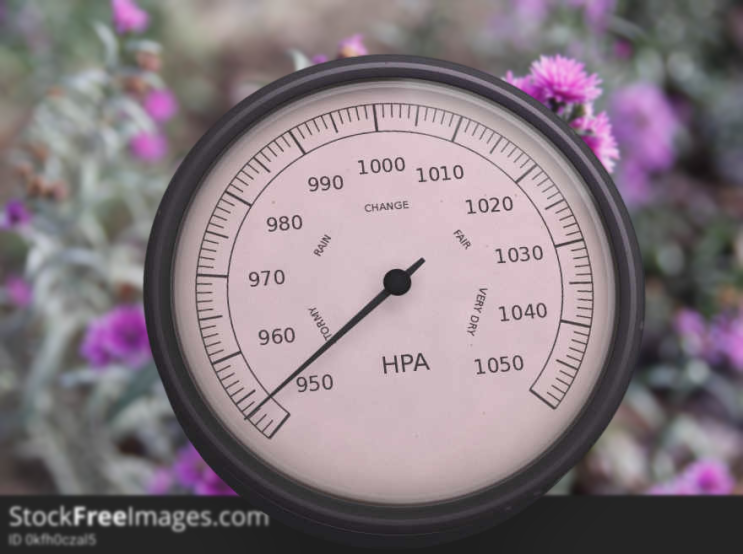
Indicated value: 953 (hPa)
